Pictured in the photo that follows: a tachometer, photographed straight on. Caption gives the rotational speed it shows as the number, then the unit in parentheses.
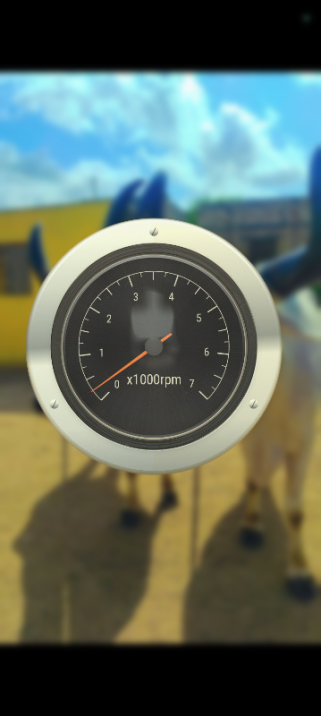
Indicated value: 250 (rpm)
